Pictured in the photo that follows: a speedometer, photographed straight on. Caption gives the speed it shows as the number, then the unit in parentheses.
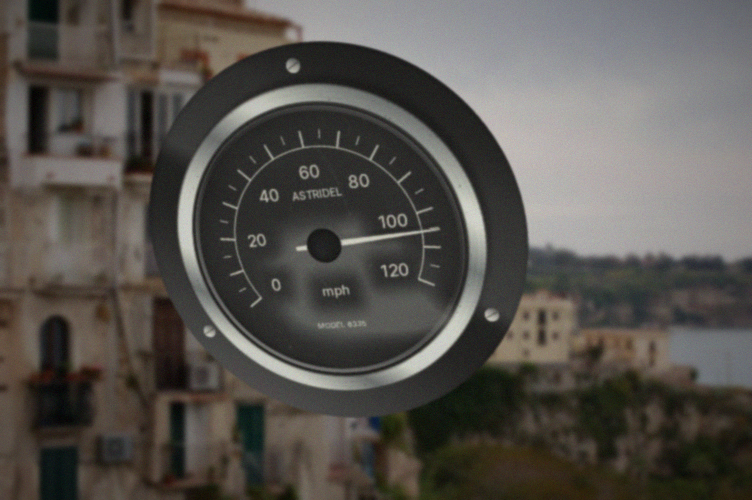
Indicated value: 105 (mph)
